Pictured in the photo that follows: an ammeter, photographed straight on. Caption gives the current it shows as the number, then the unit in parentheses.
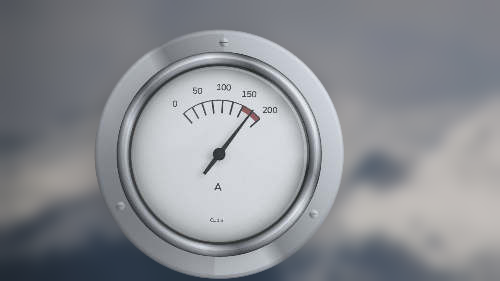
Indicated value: 175 (A)
